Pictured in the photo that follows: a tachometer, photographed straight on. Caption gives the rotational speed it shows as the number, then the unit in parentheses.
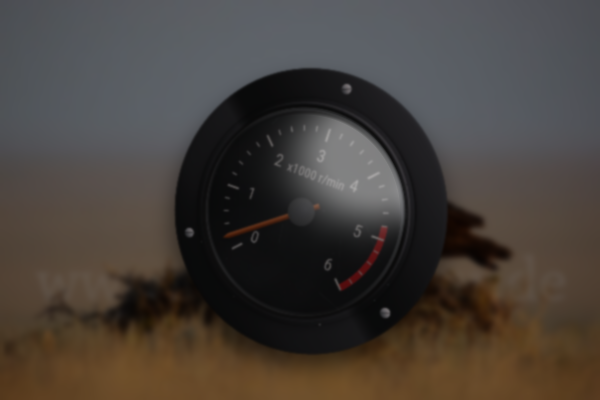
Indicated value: 200 (rpm)
